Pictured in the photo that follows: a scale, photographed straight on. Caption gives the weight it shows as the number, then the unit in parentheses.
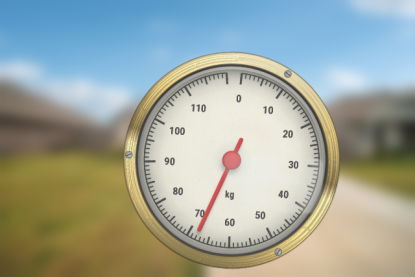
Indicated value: 68 (kg)
